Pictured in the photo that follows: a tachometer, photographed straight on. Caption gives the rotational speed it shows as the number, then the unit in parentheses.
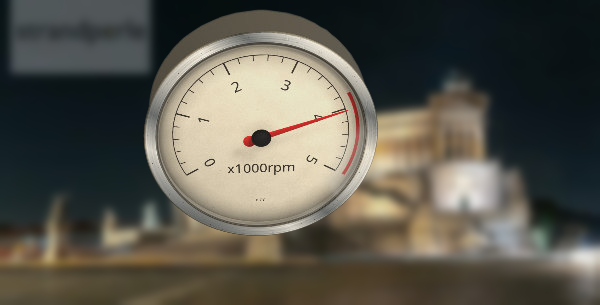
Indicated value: 4000 (rpm)
